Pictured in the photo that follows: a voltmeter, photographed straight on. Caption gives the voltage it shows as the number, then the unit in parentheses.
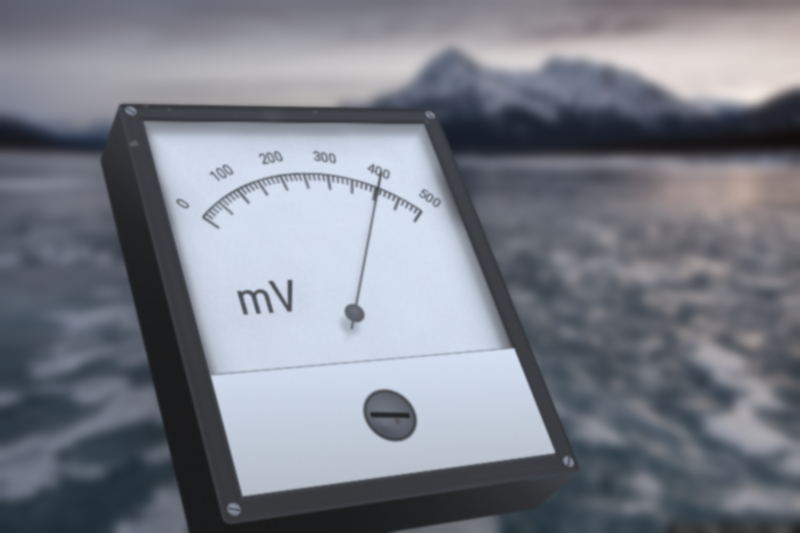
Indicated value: 400 (mV)
